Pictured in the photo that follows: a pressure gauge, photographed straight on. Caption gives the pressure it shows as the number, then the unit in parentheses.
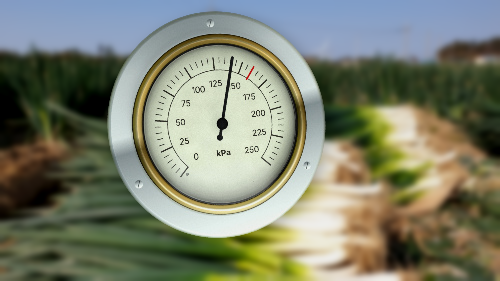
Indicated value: 140 (kPa)
